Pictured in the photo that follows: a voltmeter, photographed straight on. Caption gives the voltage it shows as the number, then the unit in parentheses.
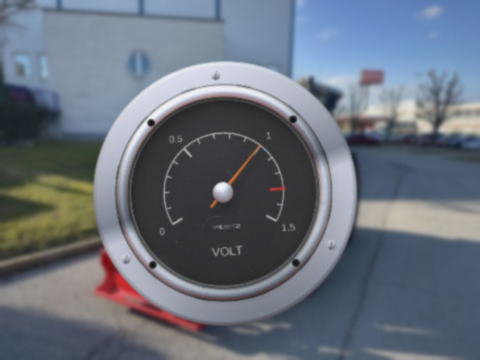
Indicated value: 1 (V)
